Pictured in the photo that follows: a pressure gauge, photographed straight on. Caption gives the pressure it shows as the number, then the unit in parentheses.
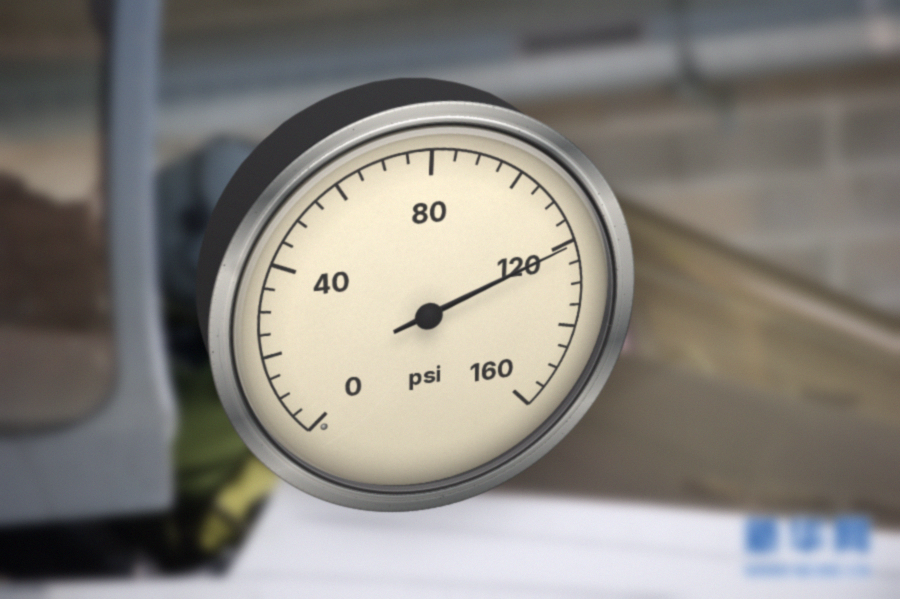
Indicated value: 120 (psi)
